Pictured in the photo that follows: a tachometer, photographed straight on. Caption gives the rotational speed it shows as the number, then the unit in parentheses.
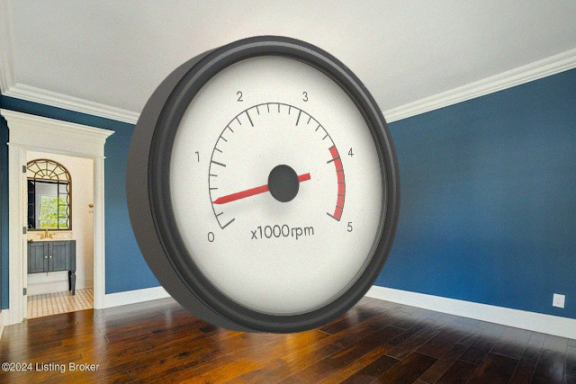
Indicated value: 400 (rpm)
